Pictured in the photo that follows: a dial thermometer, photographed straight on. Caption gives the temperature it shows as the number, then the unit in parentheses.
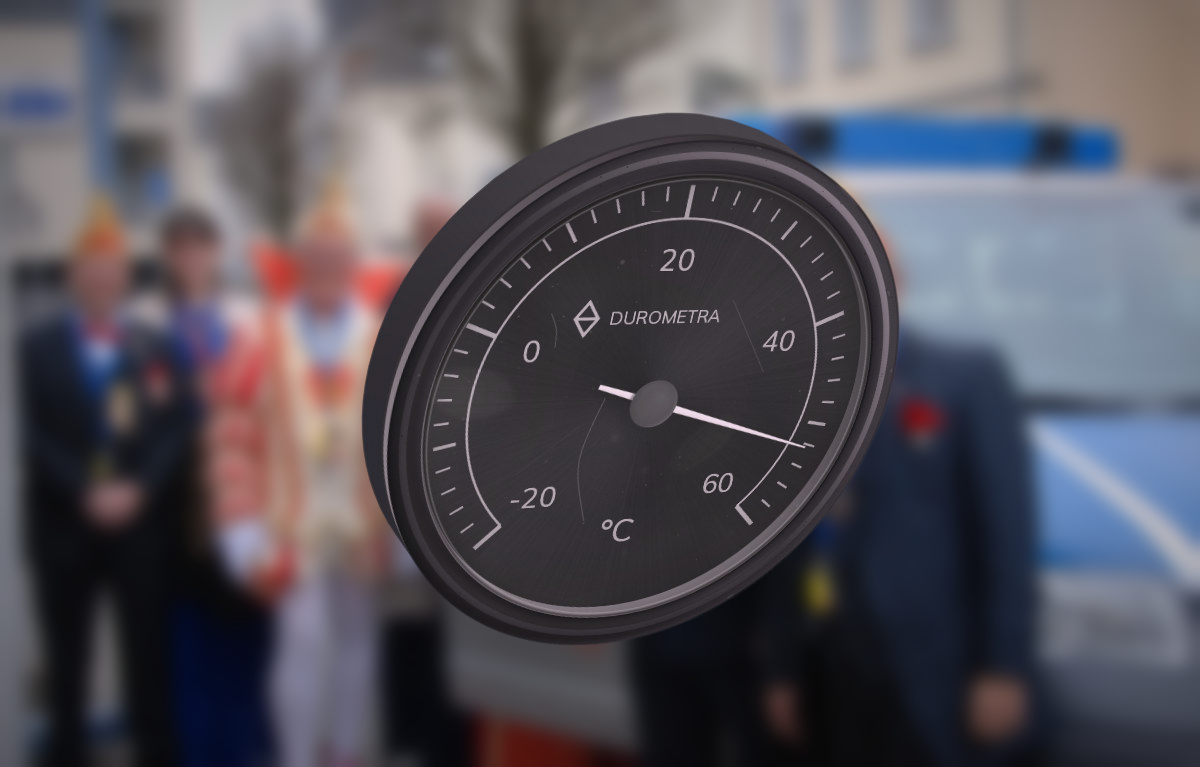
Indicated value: 52 (°C)
